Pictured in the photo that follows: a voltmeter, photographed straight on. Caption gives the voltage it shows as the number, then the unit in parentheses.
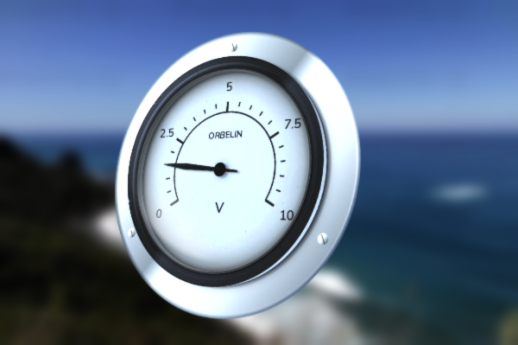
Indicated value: 1.5 (V)
